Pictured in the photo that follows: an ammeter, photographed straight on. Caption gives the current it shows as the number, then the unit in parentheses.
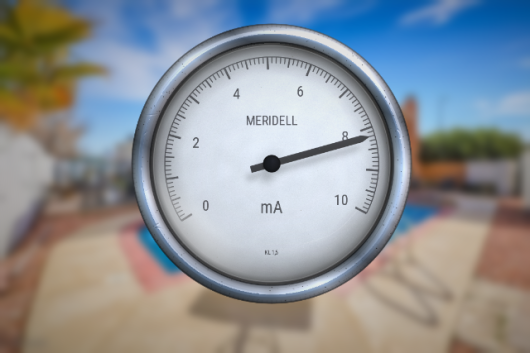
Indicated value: 8.2 (mA)
